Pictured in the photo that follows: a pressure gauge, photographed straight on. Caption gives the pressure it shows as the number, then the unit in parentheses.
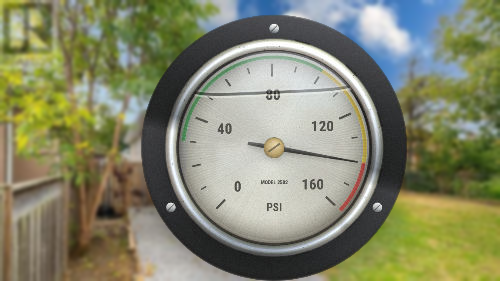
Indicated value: 140 (psi)
